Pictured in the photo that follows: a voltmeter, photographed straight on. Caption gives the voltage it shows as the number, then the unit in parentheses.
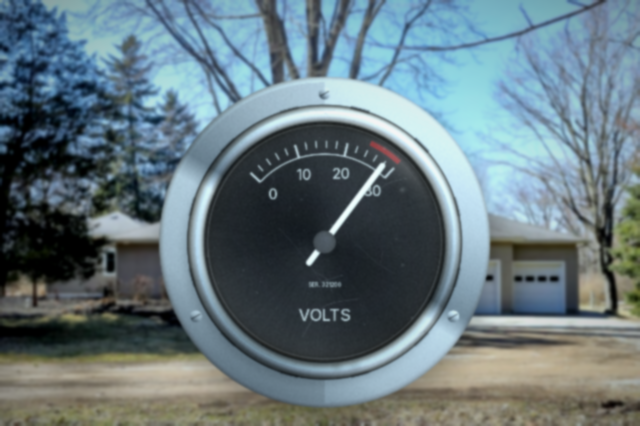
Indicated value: 28 (V)
